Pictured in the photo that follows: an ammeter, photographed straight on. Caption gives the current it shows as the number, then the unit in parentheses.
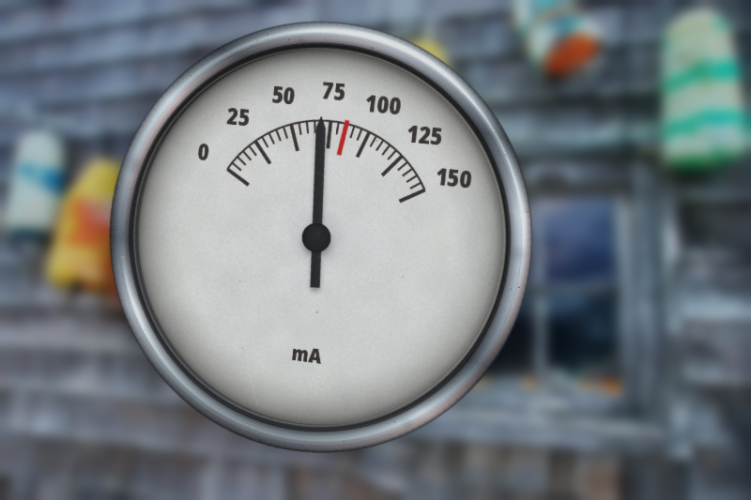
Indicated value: 70 (mA)
